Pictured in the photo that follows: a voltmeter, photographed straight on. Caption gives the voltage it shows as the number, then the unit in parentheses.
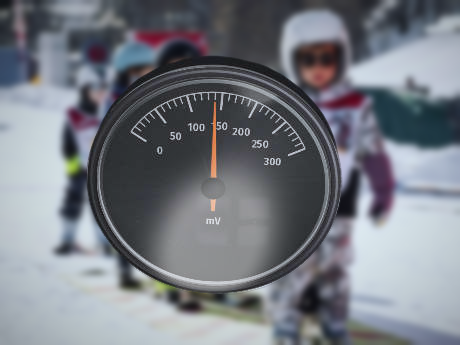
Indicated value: 140 (mV)
